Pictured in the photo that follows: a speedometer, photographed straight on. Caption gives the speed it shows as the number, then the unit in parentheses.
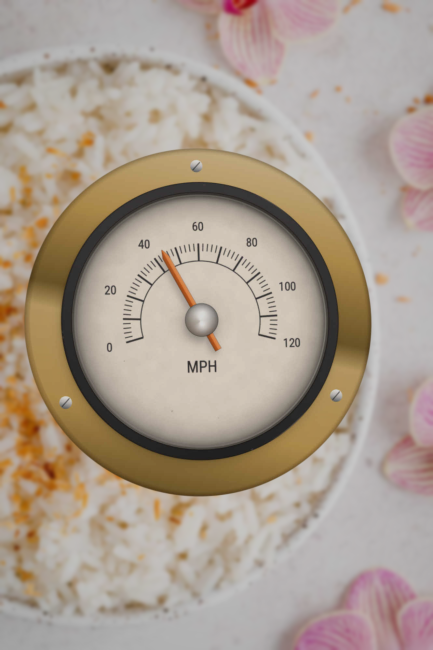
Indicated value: 44 (mph)
